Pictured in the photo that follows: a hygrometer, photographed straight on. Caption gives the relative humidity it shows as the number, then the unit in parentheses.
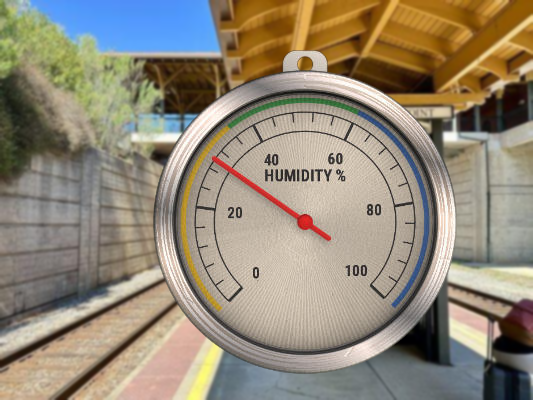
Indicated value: 30 (%)
